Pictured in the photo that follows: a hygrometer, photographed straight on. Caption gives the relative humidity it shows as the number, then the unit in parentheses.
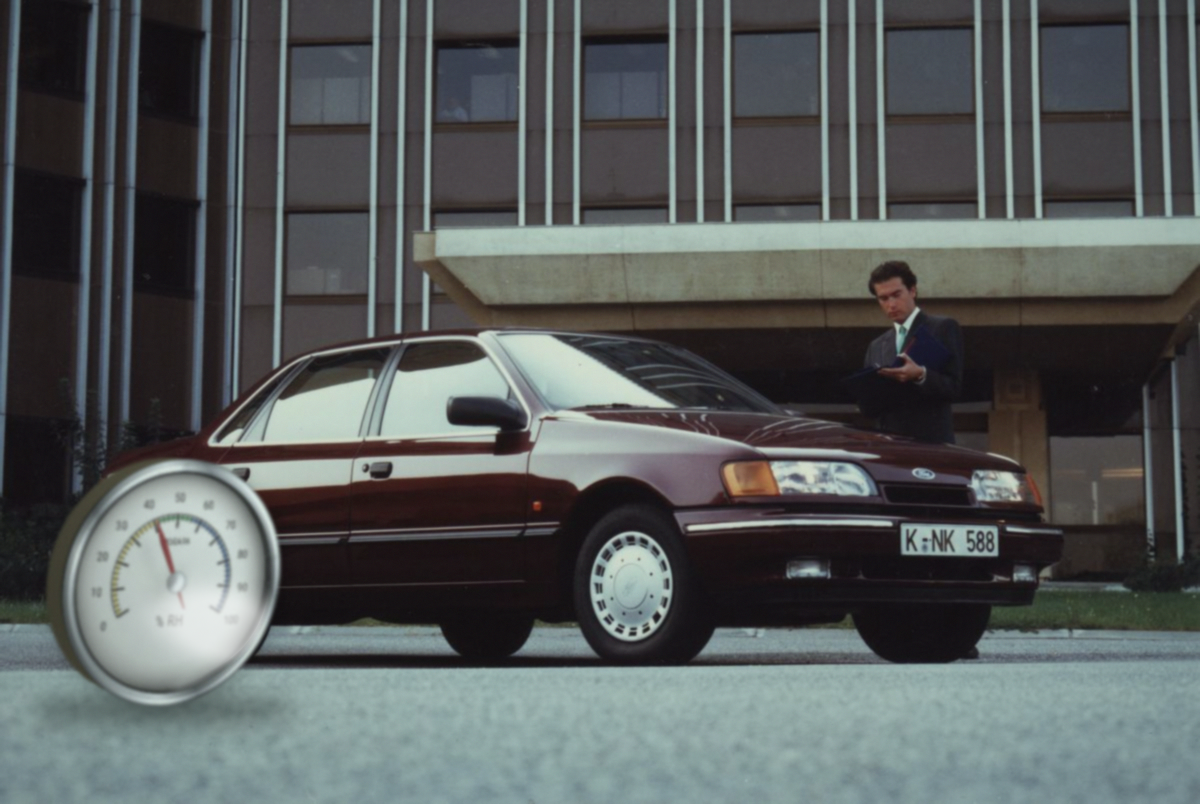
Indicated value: 40 (%)
